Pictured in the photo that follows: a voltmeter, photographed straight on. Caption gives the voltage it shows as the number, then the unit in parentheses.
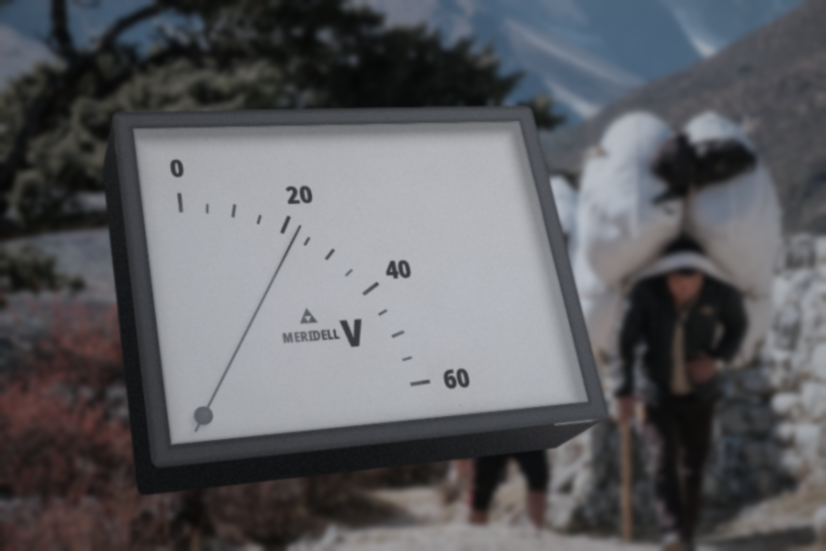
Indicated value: 22.5 (V)
